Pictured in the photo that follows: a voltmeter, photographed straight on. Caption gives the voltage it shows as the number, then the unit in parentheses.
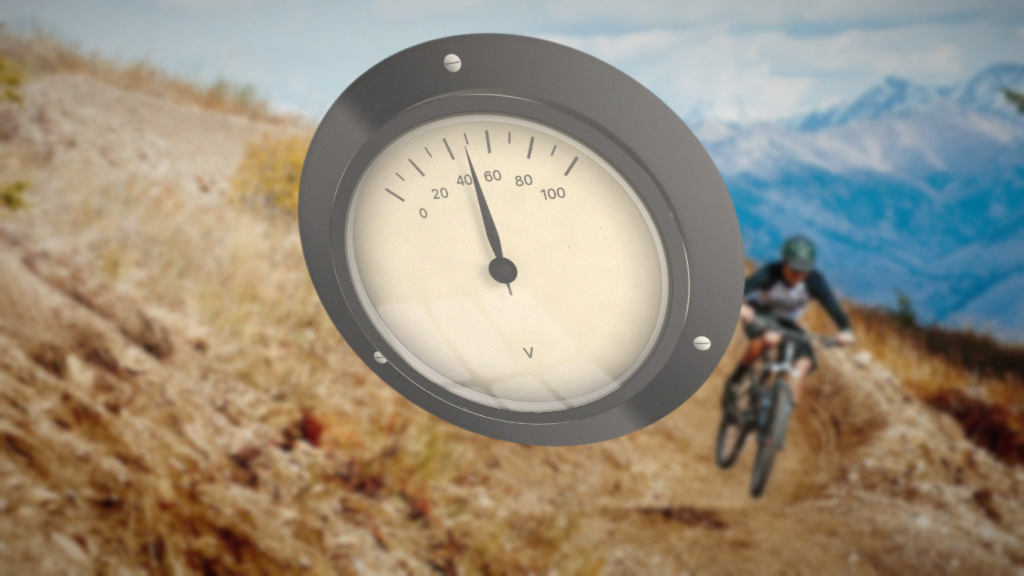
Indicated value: 50 (V)
